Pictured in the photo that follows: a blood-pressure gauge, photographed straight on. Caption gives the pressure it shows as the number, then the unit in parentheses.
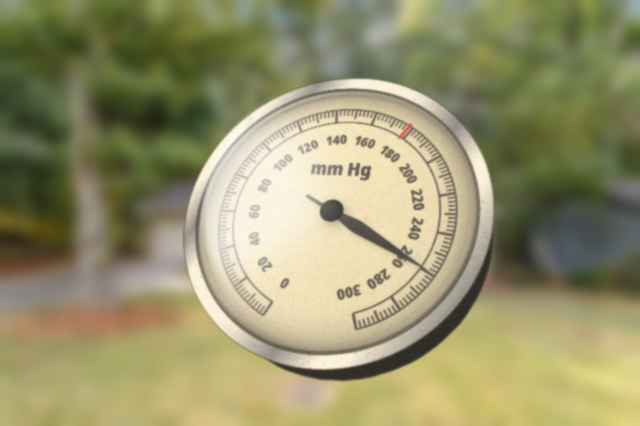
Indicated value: 260 (mmHg)
